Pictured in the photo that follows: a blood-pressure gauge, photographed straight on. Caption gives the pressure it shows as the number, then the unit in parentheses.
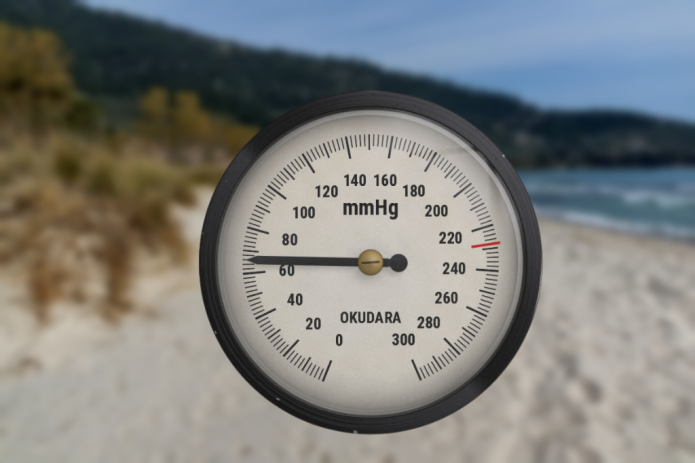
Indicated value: 66 (mmHg)
